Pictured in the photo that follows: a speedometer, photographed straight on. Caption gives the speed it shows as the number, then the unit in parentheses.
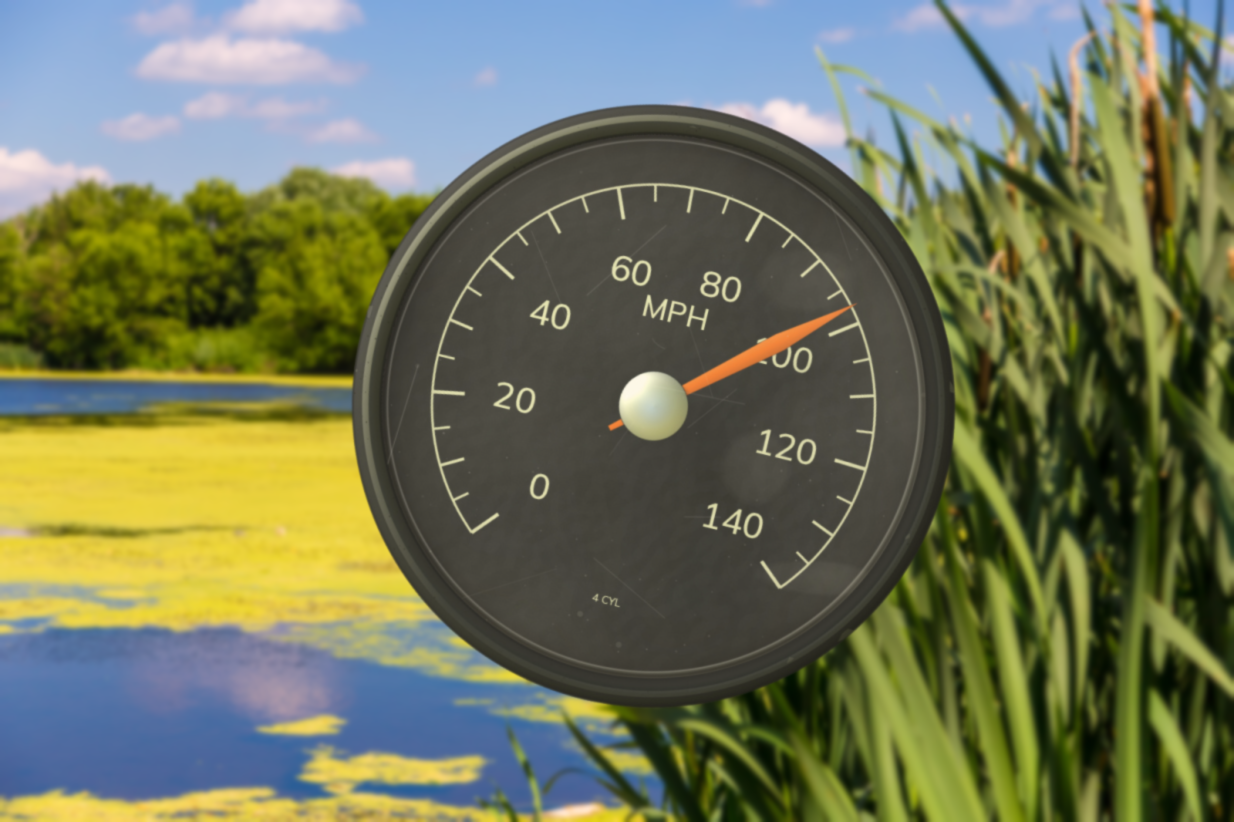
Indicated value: 97.5 (mph)
